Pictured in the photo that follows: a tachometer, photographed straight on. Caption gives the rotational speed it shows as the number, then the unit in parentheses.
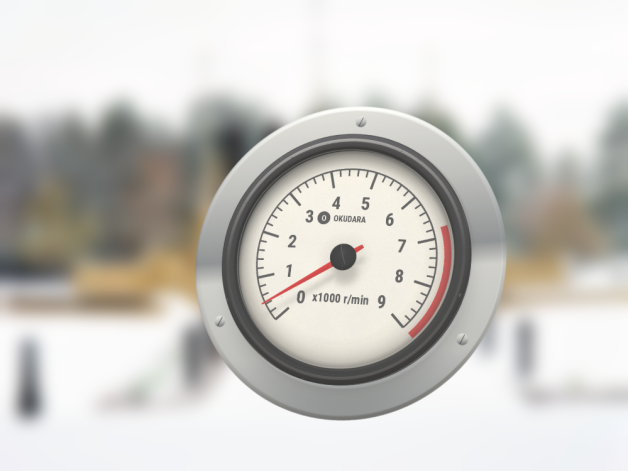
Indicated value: 400 (rpm)
